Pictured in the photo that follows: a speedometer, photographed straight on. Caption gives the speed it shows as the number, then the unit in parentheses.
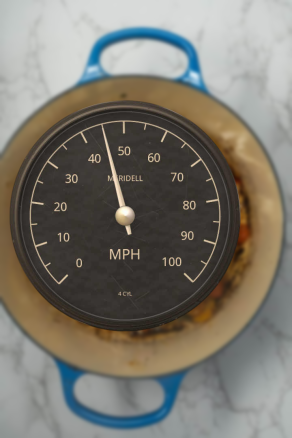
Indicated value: 45 (mph)
